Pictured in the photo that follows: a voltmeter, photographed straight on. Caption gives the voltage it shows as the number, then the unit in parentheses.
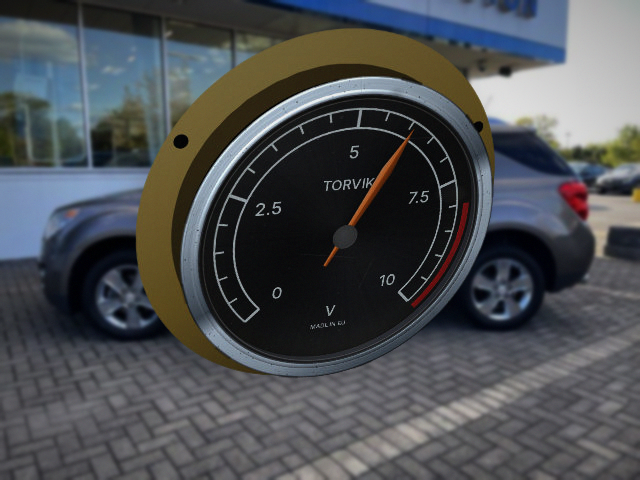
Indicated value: 6 (V)
